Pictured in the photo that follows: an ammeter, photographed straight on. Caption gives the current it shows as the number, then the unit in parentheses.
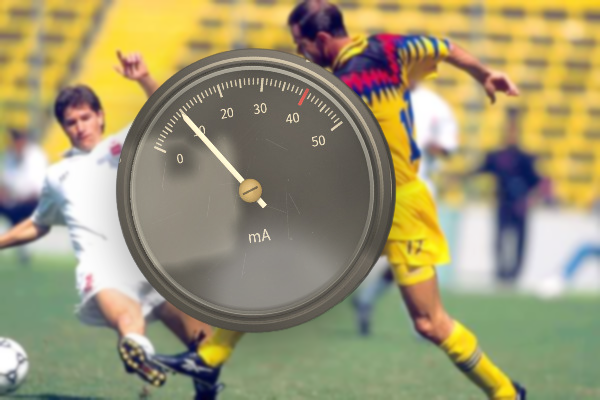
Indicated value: 10 (mA)
